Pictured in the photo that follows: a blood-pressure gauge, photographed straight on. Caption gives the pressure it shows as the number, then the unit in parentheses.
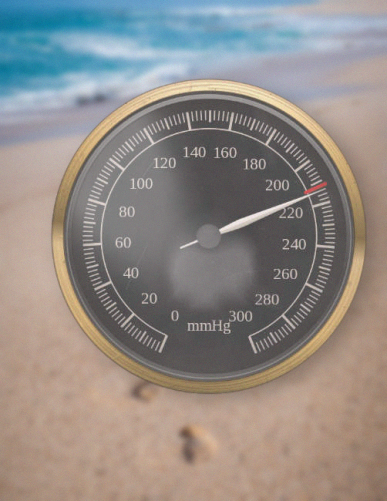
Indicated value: 214 (mmHg)
